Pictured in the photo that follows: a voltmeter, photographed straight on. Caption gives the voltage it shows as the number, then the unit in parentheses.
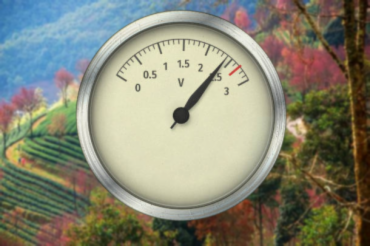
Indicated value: 2.4 (V)
